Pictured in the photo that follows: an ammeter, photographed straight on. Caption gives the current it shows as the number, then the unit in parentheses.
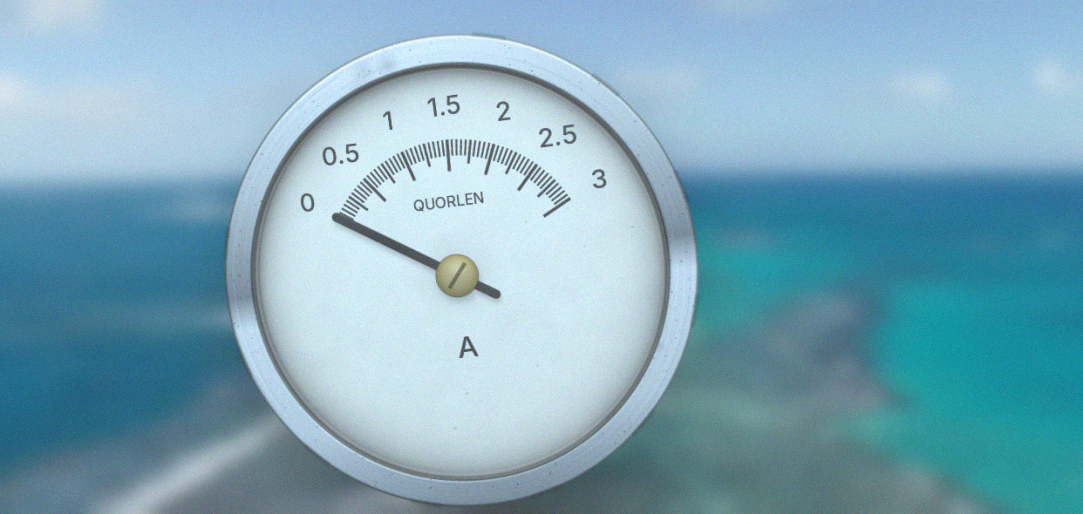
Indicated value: 0 (A)
